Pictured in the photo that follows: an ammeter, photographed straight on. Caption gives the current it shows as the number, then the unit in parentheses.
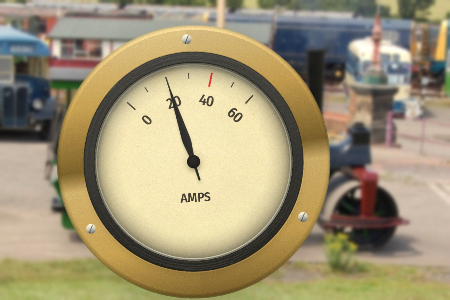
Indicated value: 20 (A)
